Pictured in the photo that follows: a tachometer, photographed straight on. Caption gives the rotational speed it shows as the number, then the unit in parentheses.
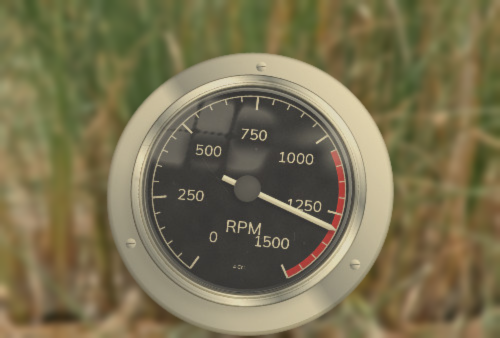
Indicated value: 1300 (rpm)
